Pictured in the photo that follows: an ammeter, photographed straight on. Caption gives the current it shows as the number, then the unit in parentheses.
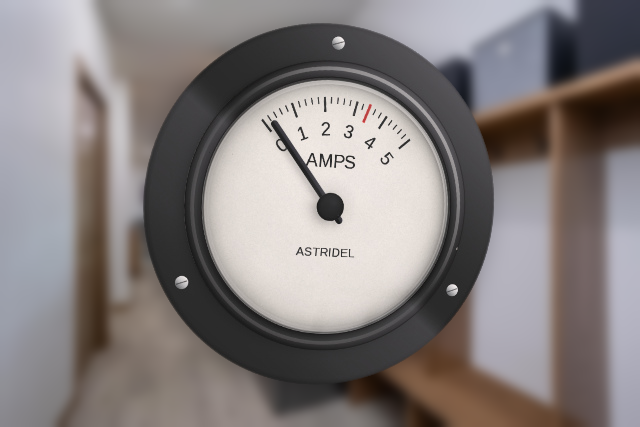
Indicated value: 0.2 (A)
